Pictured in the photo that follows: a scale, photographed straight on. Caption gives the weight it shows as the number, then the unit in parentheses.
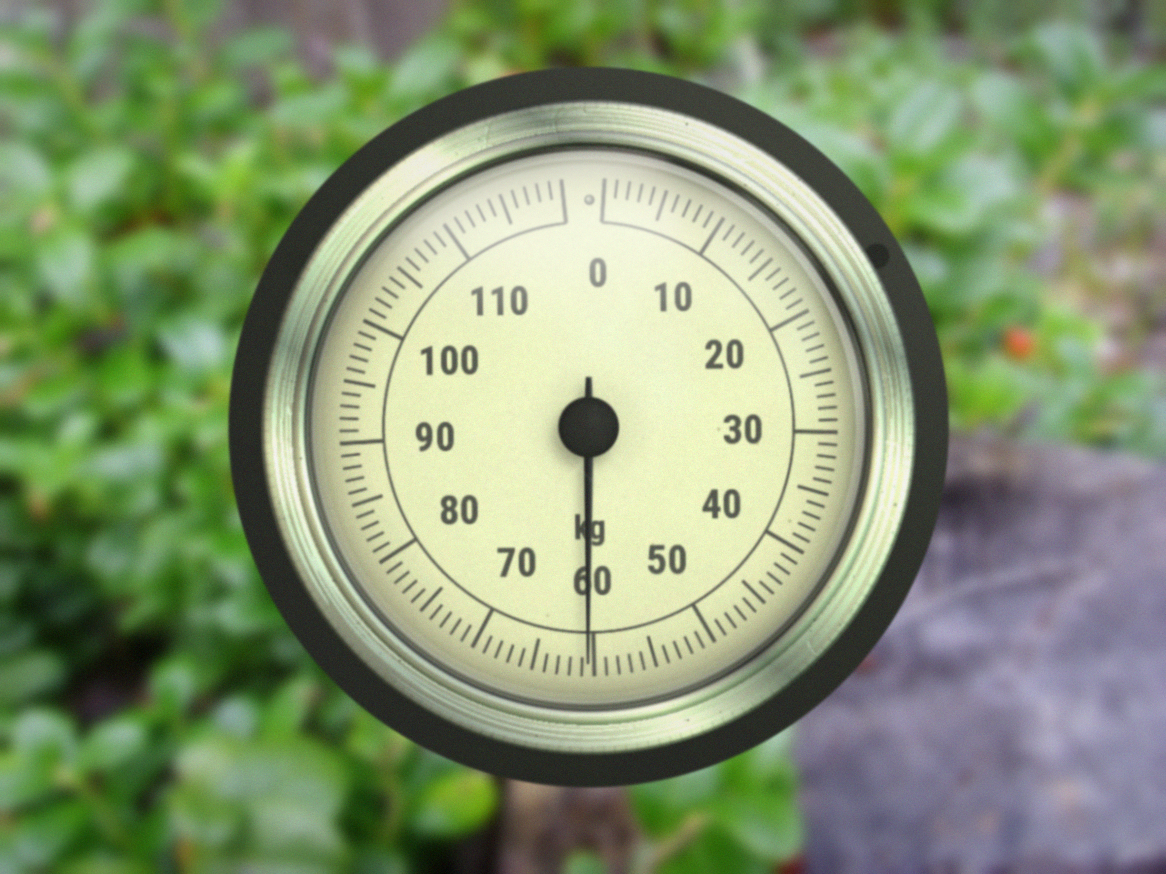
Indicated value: 60.5 (kg)
